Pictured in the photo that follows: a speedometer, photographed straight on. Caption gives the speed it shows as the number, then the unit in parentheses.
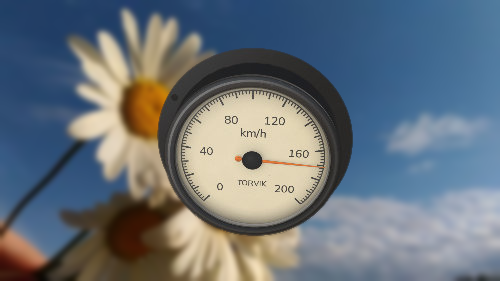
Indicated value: 170 (km/h)
